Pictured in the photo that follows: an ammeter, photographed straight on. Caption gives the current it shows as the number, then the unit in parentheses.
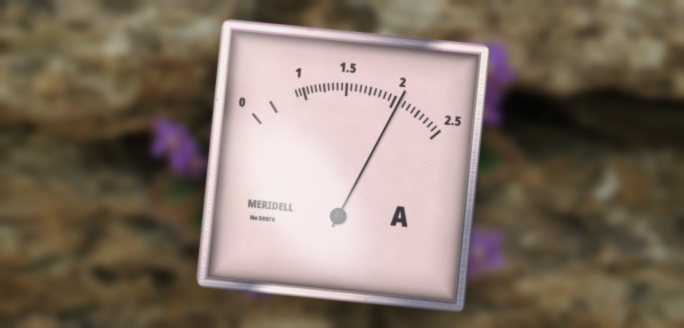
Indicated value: 2.05 (A)
